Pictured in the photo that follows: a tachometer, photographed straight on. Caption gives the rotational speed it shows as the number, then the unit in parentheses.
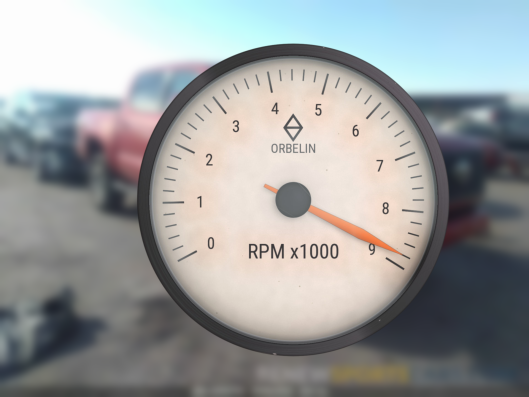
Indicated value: 8800 (rpm)
